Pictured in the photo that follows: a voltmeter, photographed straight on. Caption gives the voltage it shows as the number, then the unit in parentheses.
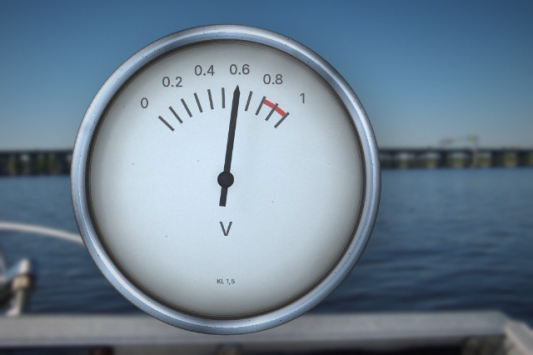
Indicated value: 0.6 (V)
